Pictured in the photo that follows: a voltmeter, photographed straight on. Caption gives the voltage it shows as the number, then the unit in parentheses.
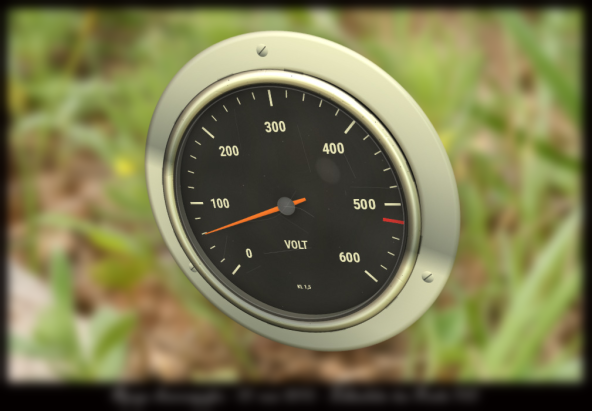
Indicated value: 60 (V)
